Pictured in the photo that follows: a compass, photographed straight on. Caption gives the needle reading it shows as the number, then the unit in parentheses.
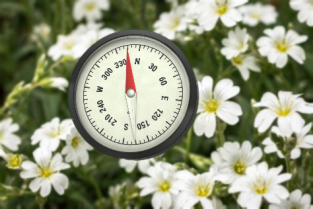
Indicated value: 345 (°)
